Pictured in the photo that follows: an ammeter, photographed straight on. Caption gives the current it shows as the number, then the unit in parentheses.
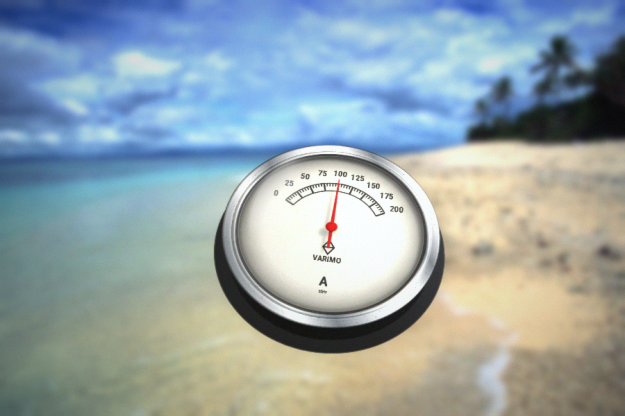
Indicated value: 100 (A)
